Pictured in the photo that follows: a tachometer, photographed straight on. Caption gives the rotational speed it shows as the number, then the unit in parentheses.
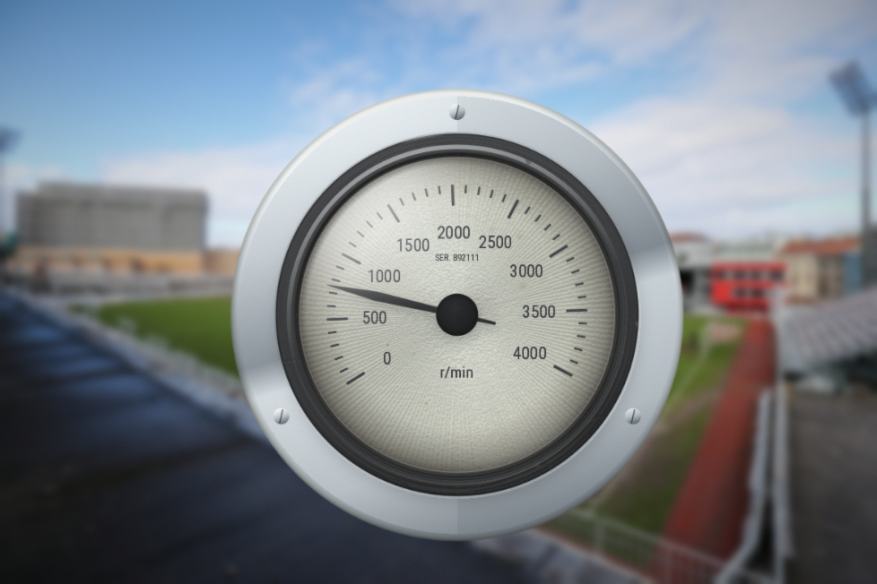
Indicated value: 750 (rpm)
